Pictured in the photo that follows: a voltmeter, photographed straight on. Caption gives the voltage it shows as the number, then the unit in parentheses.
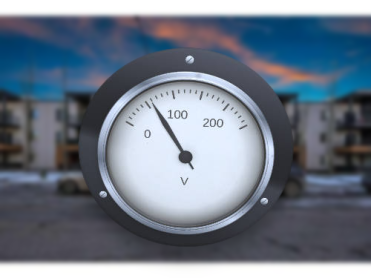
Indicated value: 60 (V)
